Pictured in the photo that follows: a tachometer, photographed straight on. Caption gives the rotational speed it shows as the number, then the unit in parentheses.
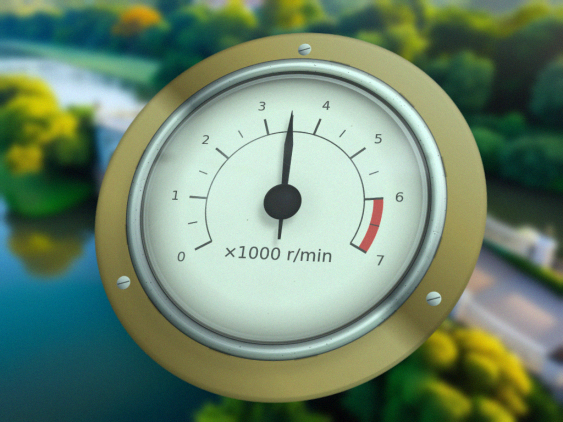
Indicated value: 3500 (rpm)
